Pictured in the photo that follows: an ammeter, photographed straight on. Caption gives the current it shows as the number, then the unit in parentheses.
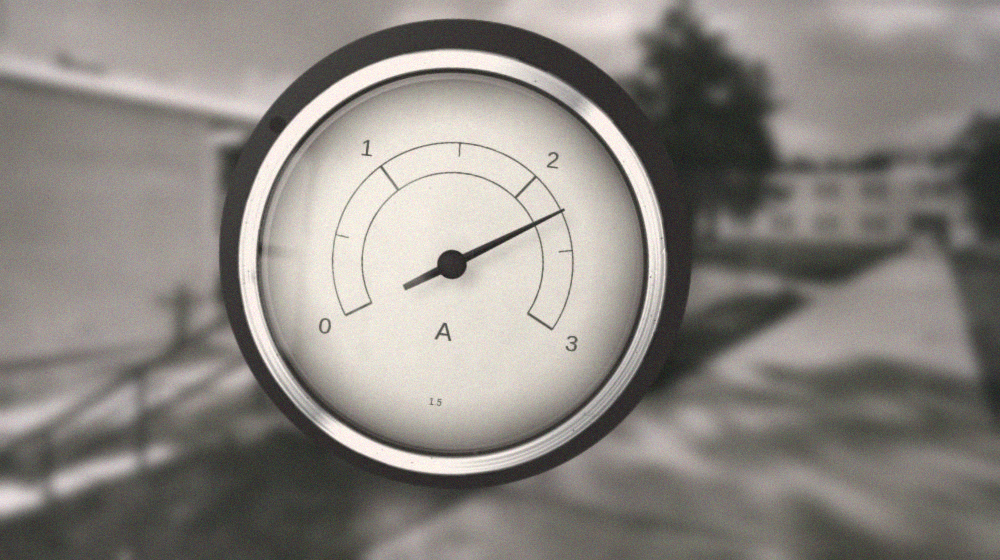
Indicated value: 2.25 (A)
